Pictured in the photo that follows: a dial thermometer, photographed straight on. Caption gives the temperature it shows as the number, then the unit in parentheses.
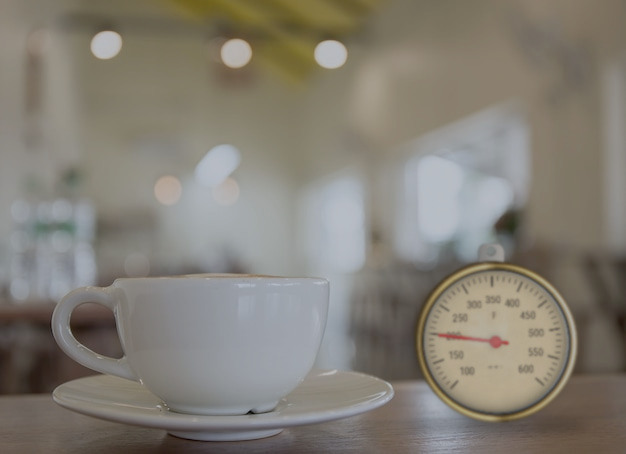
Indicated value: 200 (°F)
